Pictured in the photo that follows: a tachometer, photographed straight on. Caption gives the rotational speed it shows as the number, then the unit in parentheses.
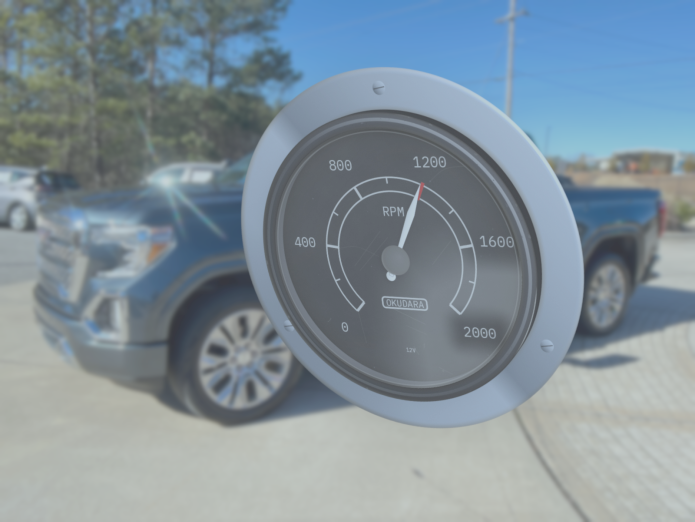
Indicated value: 1200 (rpm)
